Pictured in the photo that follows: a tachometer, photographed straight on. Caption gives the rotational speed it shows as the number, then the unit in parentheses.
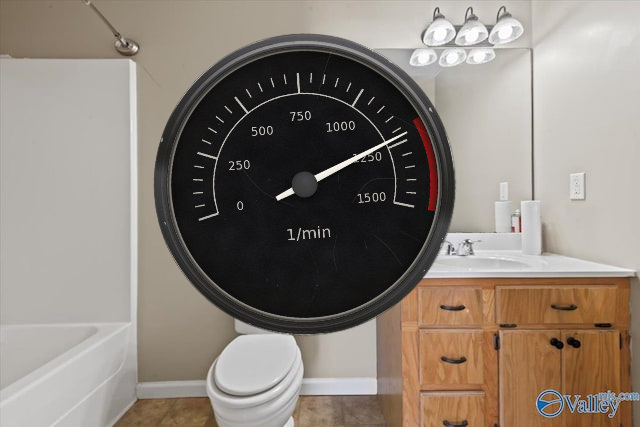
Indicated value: 1225 (rpm)
